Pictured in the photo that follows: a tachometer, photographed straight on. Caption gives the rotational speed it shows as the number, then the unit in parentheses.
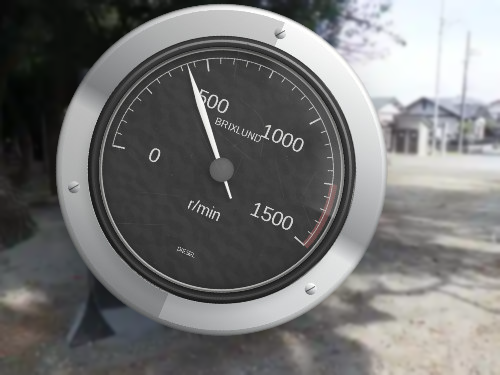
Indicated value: 425 (rpm)
